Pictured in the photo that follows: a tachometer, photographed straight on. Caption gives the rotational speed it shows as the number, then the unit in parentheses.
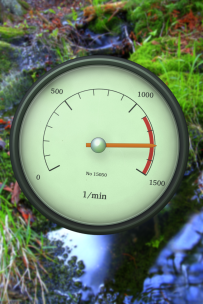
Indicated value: 1300 (rpm)
